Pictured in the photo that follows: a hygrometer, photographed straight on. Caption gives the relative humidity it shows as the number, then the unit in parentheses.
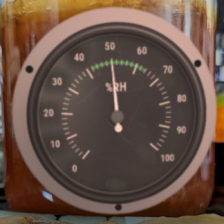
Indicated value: 50 (%)
